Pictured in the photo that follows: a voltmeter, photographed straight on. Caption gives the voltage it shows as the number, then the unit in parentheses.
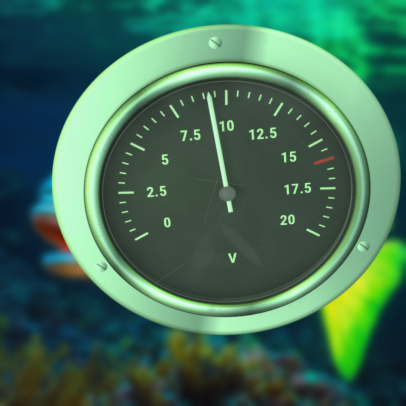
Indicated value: 9.25 (V)
